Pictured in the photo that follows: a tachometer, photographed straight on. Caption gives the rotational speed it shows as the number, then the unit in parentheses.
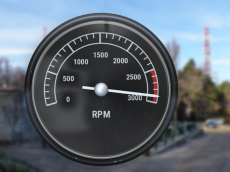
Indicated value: 2900 (rpm)
